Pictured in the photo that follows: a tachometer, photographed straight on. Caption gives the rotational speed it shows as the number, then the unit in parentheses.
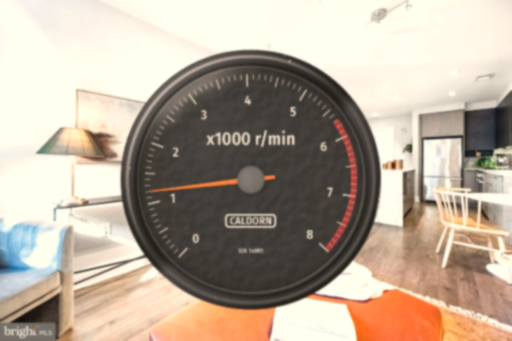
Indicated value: 1200 (rpm)
